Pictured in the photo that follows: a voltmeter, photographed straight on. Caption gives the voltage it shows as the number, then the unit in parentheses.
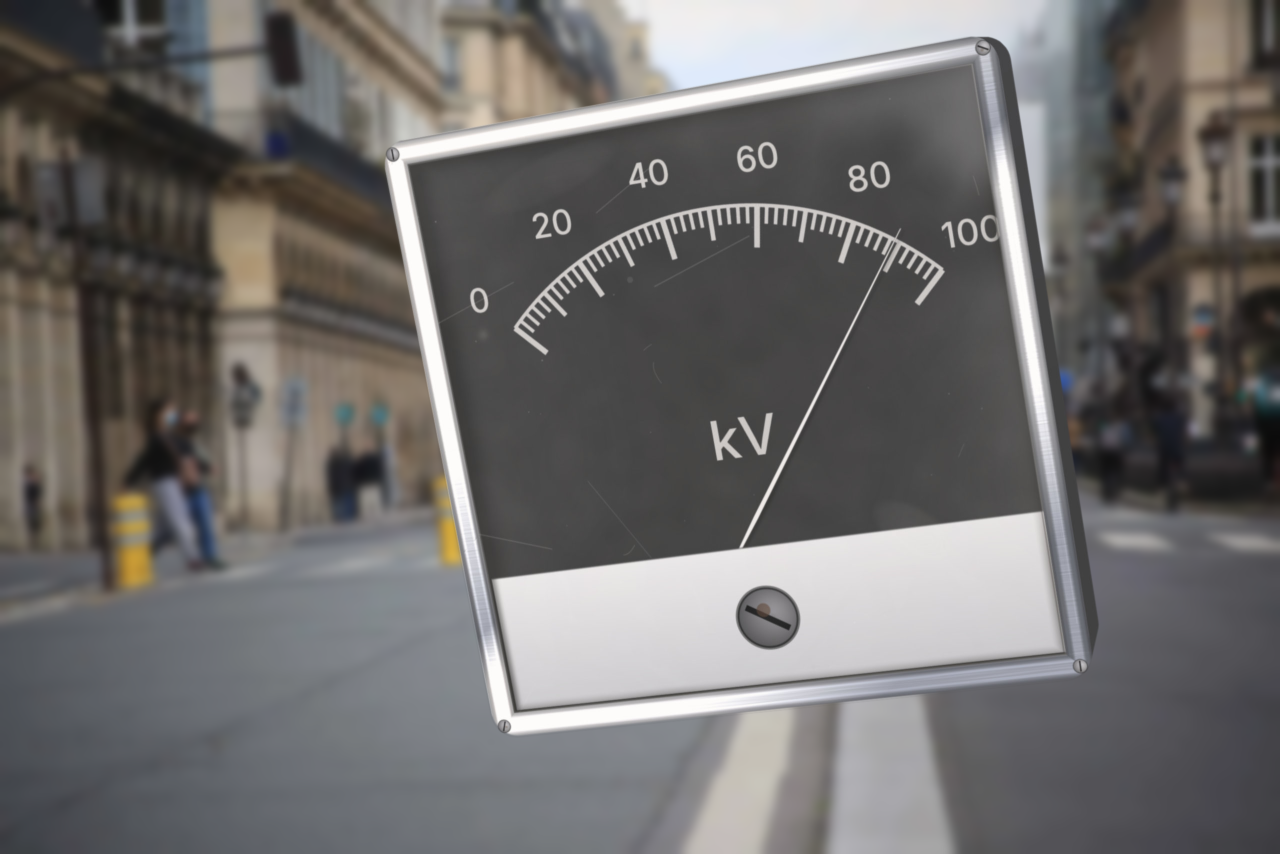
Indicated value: 89 (kV)
